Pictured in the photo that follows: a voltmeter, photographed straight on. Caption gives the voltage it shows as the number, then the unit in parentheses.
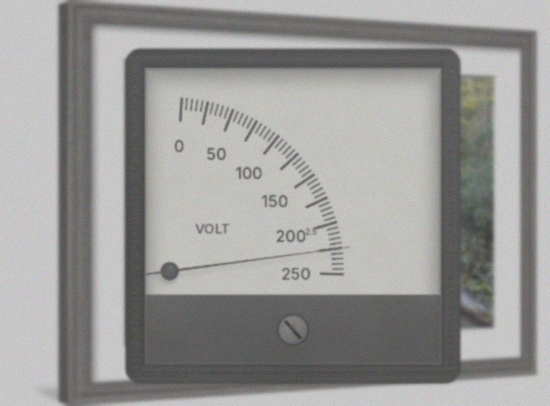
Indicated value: 225 (V)
